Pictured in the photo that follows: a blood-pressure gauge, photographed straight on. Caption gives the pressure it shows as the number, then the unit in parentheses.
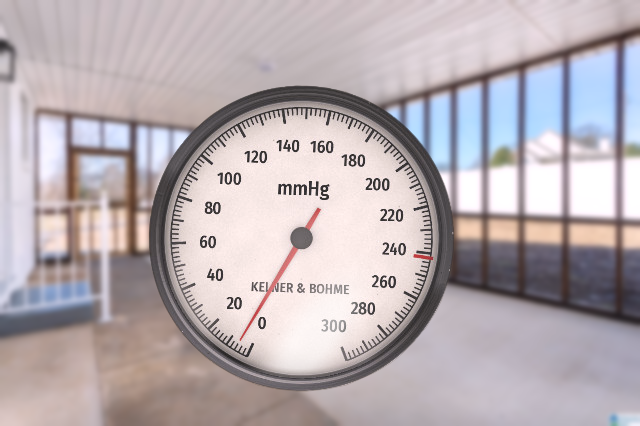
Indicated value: 6 (mmHg)
